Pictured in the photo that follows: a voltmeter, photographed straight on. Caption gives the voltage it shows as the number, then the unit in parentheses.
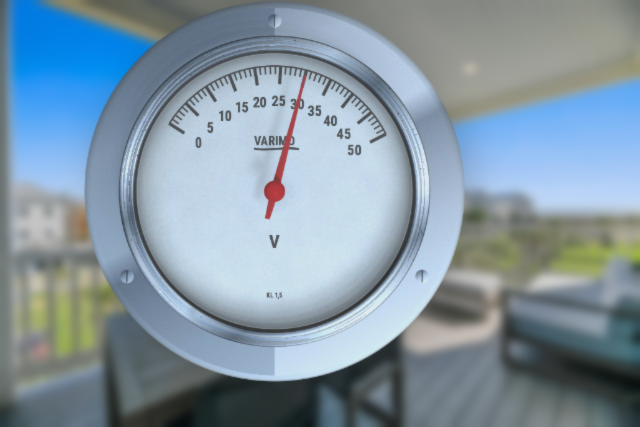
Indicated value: 30 (V)
